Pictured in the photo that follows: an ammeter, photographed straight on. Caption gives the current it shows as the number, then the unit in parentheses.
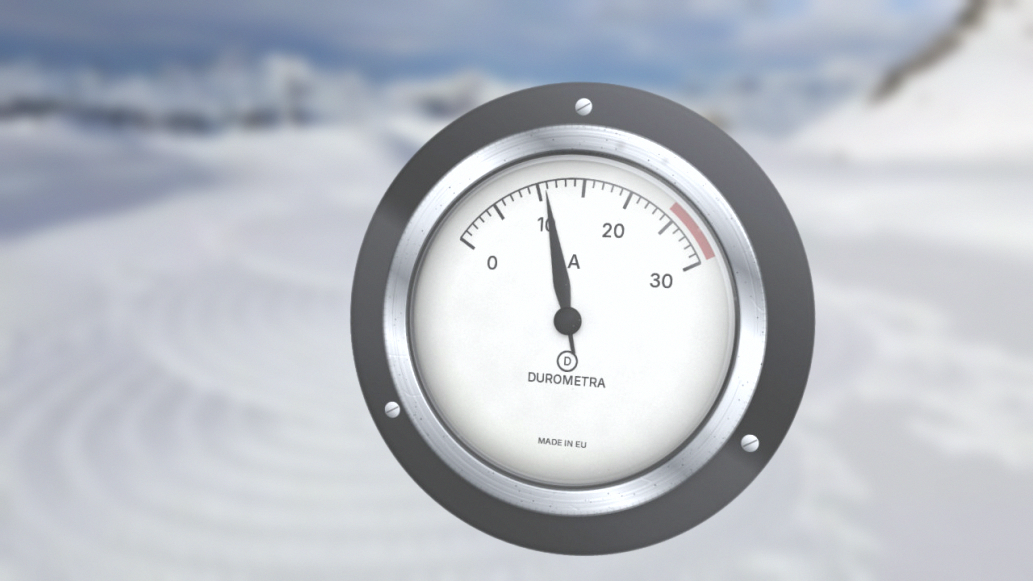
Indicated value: 11 (A)
